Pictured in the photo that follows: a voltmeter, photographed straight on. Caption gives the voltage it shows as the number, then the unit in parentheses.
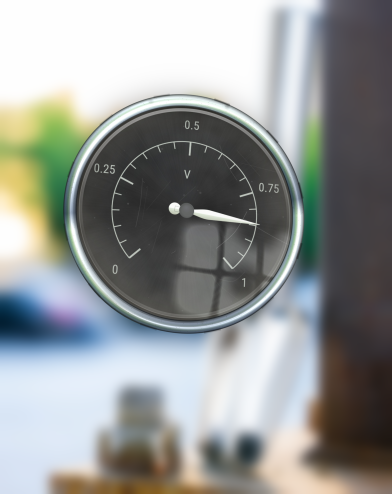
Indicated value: 0.85 (V)
